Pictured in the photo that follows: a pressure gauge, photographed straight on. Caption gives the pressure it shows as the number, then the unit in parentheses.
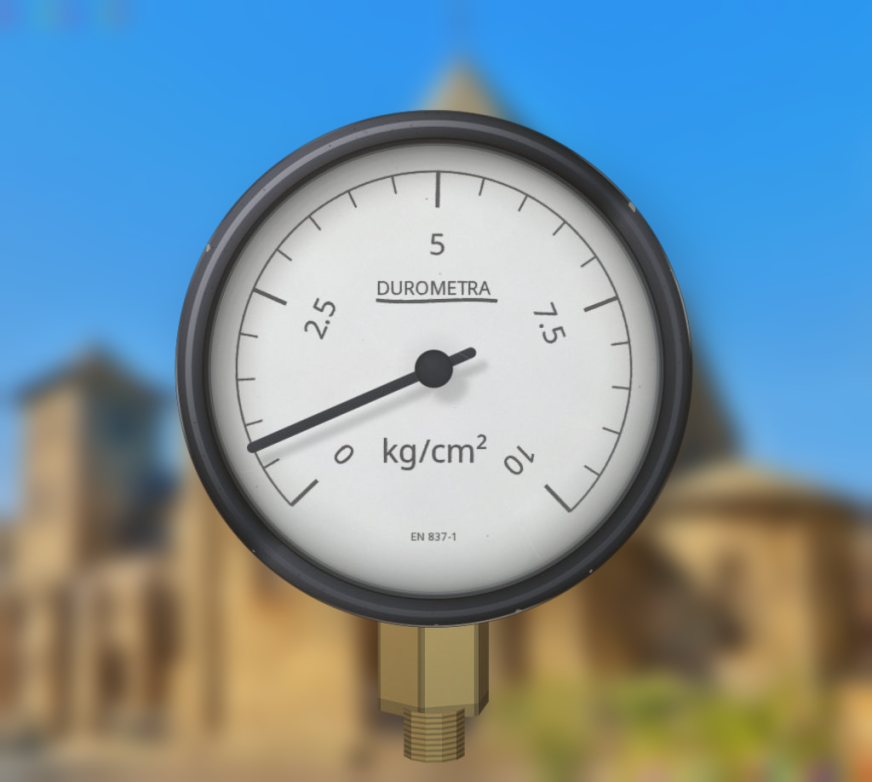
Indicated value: 0.75 (kg/cm²)
